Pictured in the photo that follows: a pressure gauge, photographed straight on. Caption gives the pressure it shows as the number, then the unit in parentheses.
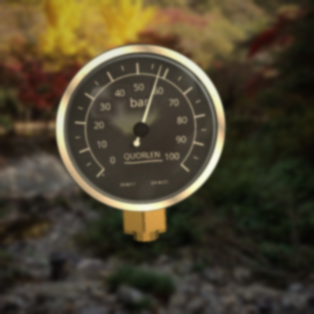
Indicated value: 57.5 (bar)
